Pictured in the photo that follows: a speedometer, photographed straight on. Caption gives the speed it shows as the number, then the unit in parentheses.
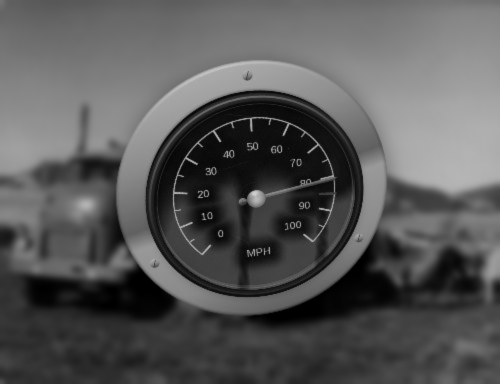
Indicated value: 80 (mph)
